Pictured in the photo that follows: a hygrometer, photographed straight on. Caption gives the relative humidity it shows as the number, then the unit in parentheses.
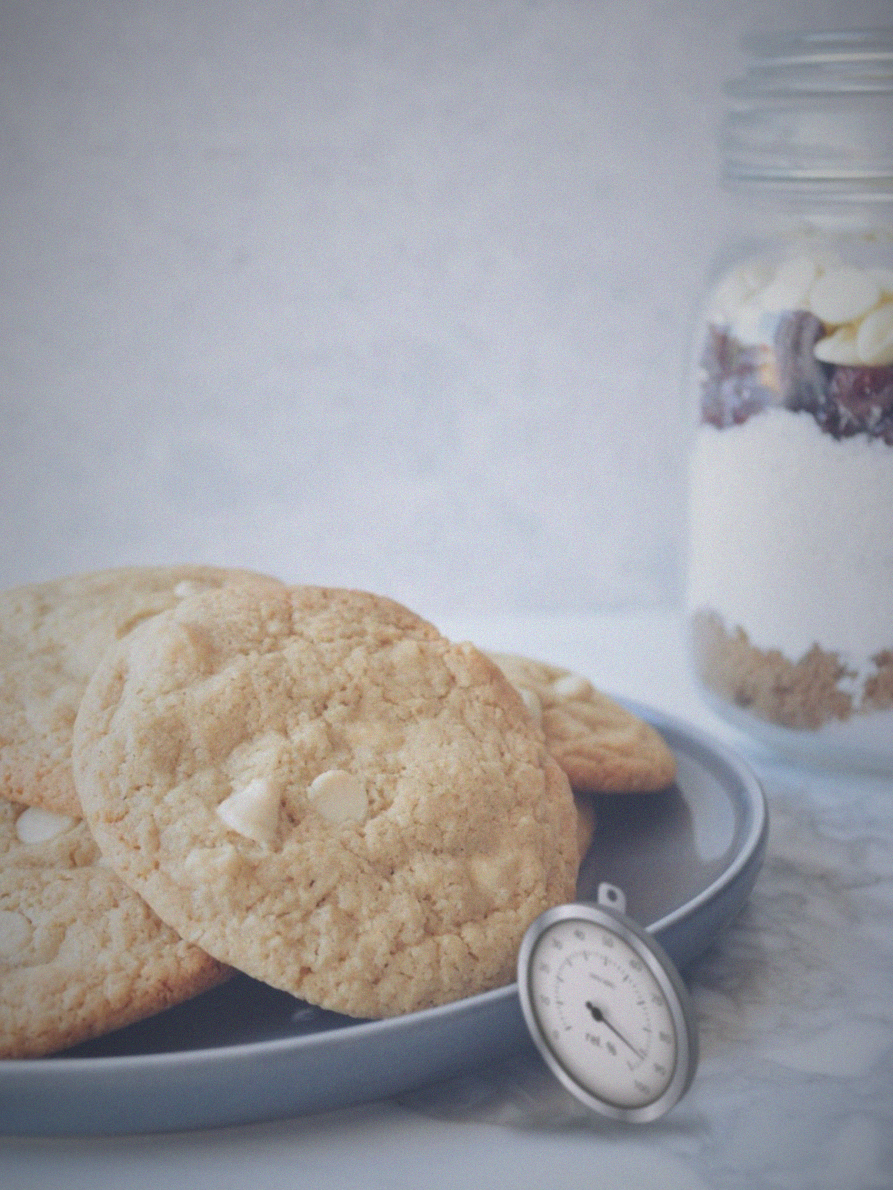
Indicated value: 90 (%)
